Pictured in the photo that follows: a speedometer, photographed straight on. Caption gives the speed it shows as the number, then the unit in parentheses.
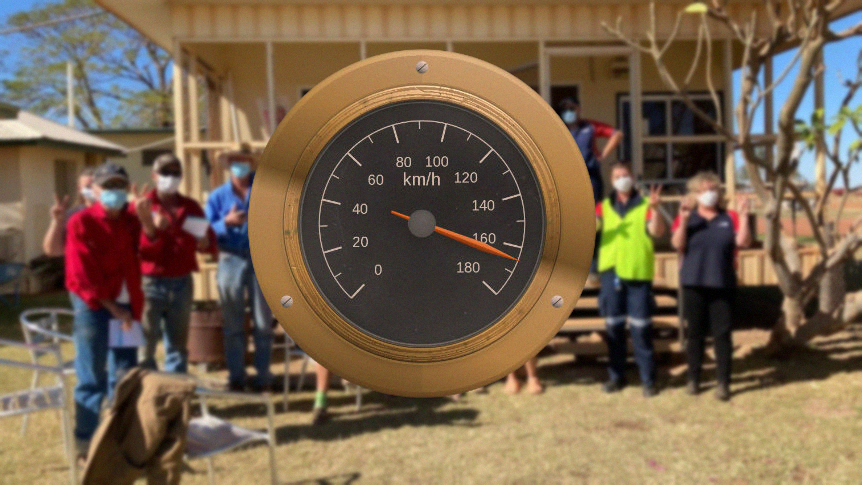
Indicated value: 165 (km/h)
